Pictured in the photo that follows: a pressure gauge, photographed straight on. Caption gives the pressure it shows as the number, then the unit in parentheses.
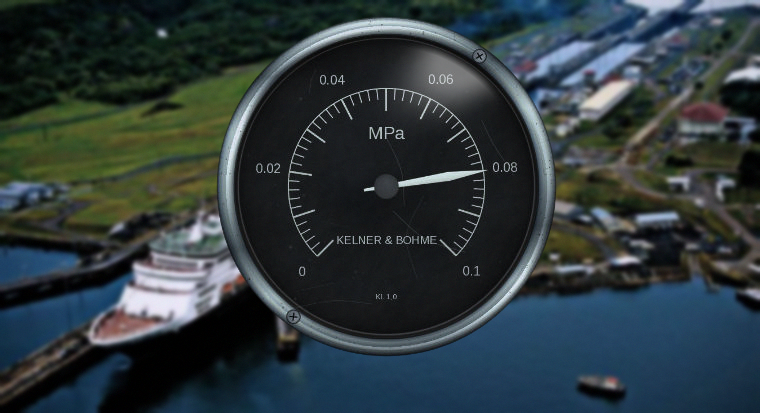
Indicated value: 0.08 (MPa)
